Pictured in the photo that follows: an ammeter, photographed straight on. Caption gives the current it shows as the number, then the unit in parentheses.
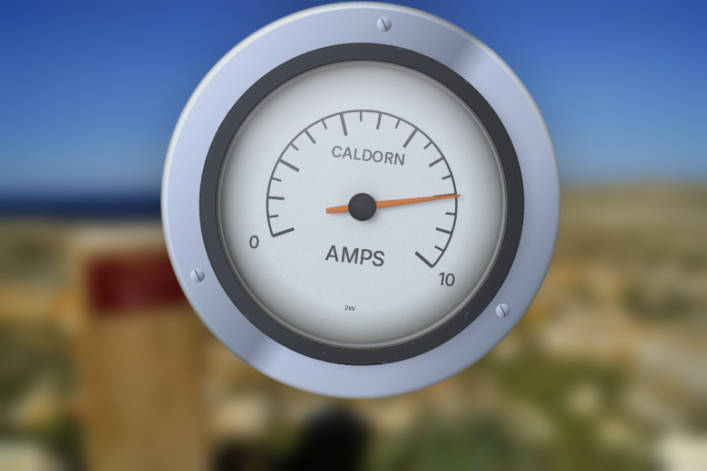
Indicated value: 8 (A)
